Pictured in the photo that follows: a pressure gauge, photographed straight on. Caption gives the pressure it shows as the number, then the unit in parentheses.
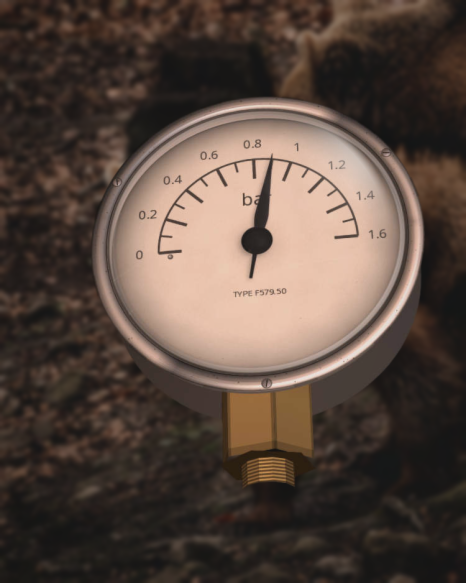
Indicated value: 0.9 (bar)
